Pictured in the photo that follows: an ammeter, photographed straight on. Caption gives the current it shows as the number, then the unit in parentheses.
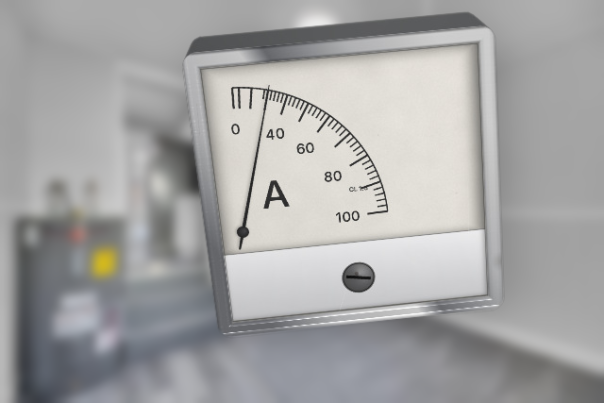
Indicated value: 30 (A)
